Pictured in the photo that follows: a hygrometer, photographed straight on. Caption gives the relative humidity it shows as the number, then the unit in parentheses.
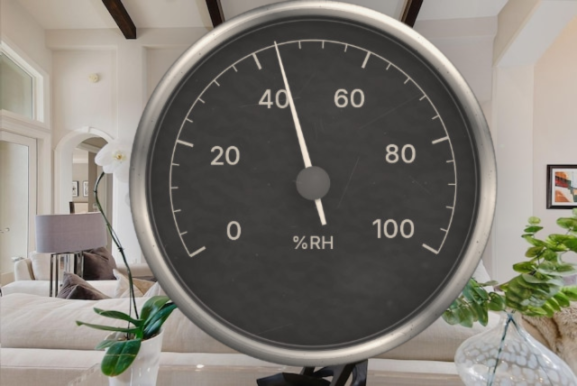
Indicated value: 44 (%)
